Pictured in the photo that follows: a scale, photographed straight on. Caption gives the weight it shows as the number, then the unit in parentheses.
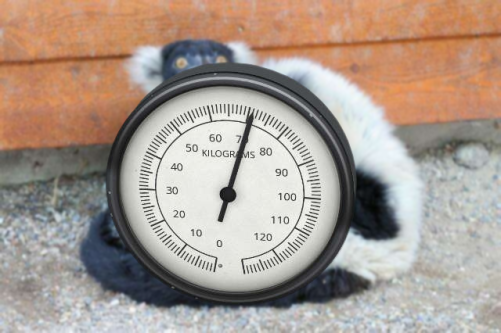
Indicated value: 71 (kg)
